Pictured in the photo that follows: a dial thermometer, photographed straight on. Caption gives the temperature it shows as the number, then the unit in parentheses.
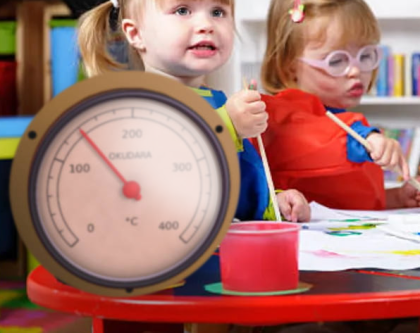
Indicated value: 140 (°C)
